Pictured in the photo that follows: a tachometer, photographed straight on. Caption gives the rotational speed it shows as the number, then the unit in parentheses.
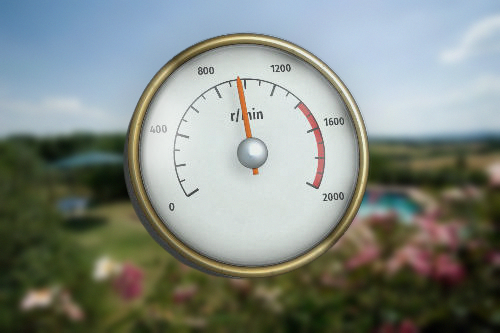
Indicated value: 950 (rpm)
